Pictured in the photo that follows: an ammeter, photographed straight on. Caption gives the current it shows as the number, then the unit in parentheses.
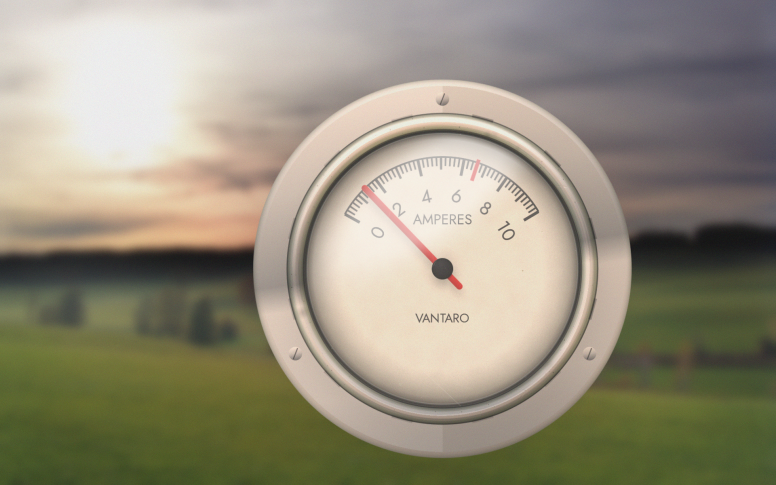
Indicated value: 1.4 (A)
